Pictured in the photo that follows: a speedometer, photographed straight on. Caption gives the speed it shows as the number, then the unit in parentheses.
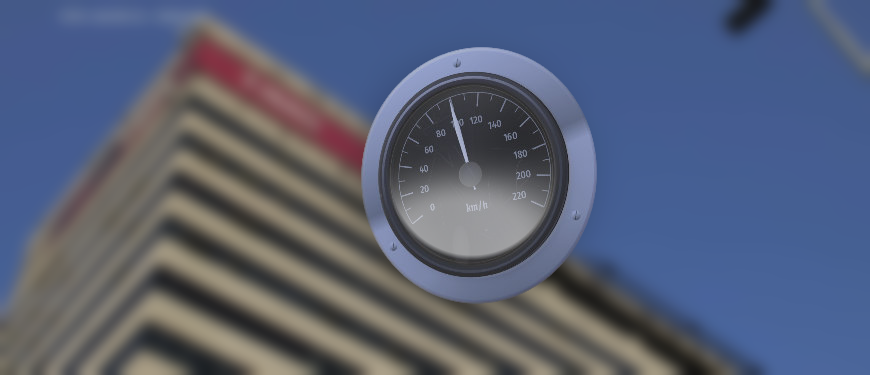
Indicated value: 100 (km/h)
